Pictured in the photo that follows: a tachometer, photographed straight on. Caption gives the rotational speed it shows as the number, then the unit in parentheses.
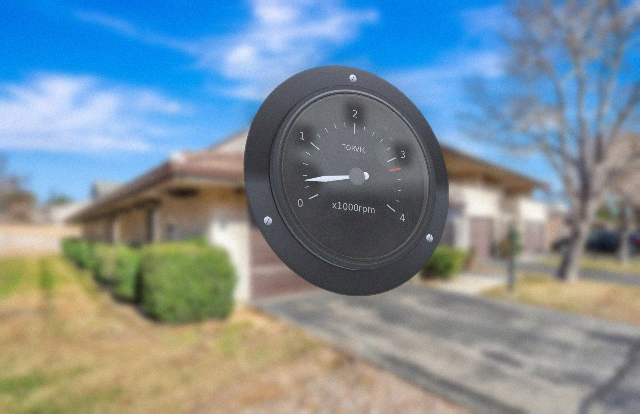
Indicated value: 300 (rpm)
